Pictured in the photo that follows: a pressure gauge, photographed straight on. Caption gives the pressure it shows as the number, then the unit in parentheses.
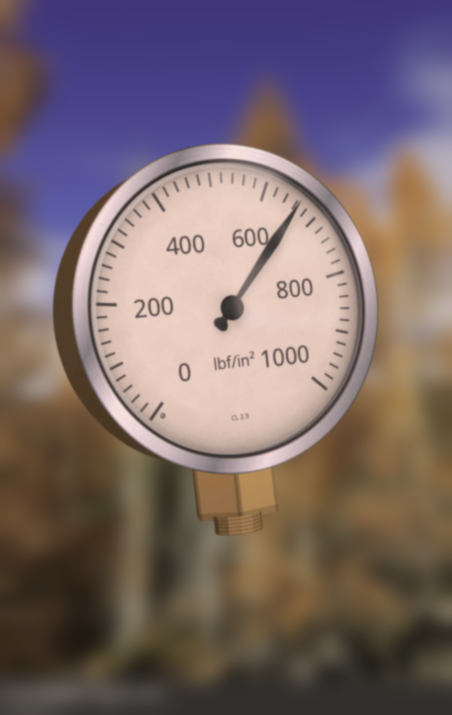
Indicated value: 660 (psi)
